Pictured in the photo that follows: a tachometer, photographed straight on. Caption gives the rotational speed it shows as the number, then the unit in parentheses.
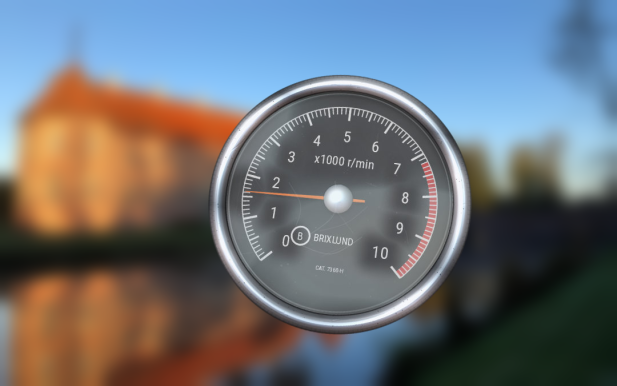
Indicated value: 1600 (rpm)
